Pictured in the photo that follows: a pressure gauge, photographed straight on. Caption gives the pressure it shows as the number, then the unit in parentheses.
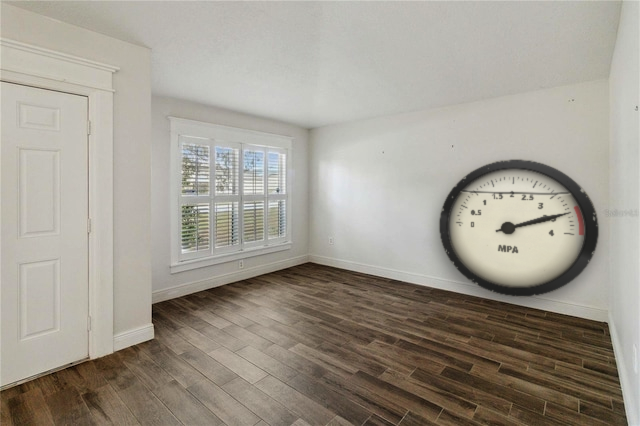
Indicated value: 3.5 (MPa)
